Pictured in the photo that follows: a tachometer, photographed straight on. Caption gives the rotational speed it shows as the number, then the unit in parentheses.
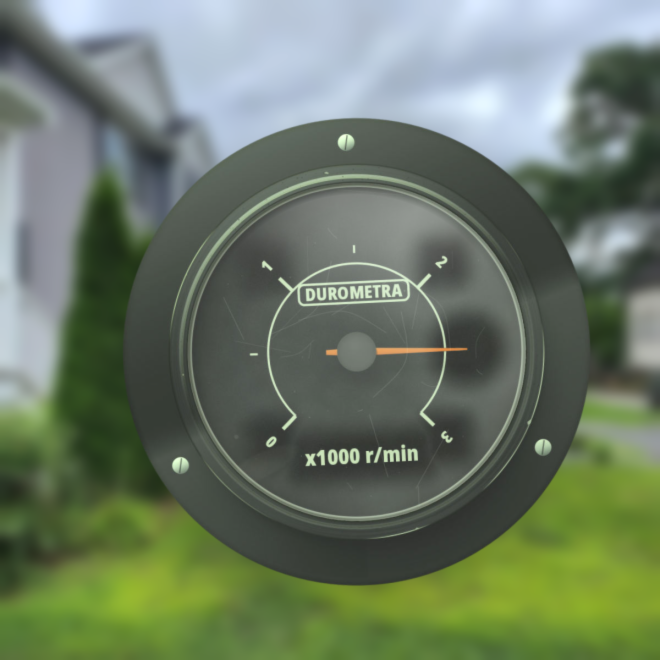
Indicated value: 2500 (rpm)
